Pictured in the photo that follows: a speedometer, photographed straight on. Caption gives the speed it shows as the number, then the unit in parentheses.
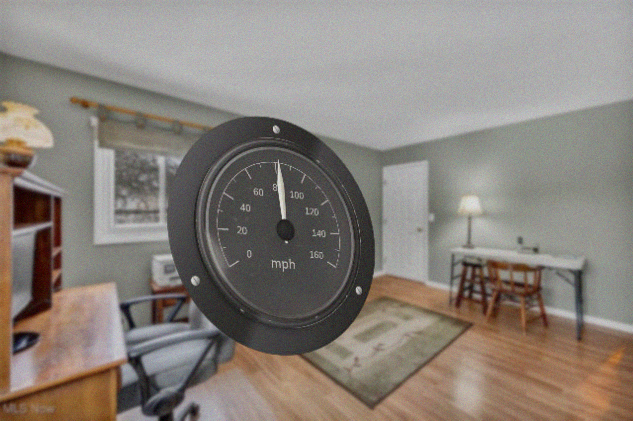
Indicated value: 80 (mph)
